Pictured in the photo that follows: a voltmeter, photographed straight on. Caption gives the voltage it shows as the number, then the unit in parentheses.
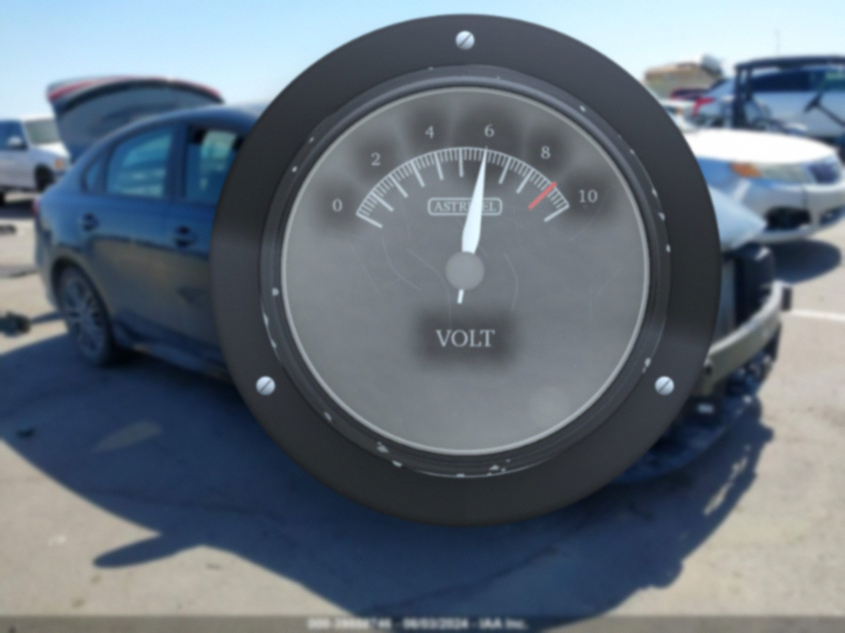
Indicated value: 6 (V)
